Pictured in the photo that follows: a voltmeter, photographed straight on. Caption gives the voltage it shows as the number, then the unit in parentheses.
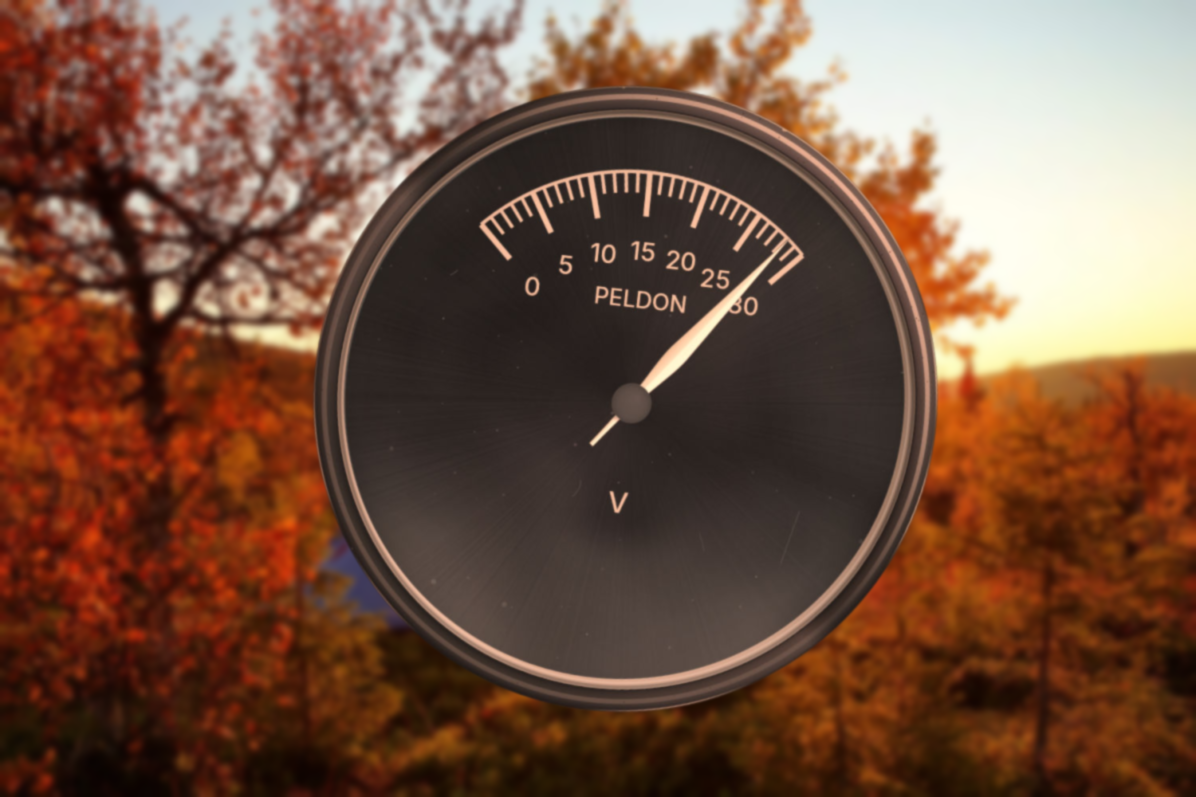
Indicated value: 28 (V)
